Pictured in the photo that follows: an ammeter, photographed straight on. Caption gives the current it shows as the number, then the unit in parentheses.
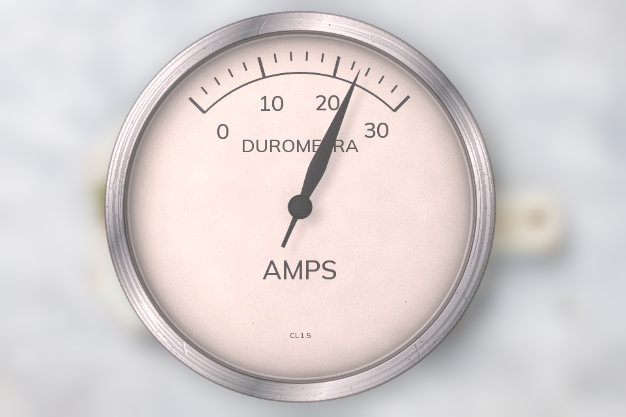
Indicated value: 23 (A)
